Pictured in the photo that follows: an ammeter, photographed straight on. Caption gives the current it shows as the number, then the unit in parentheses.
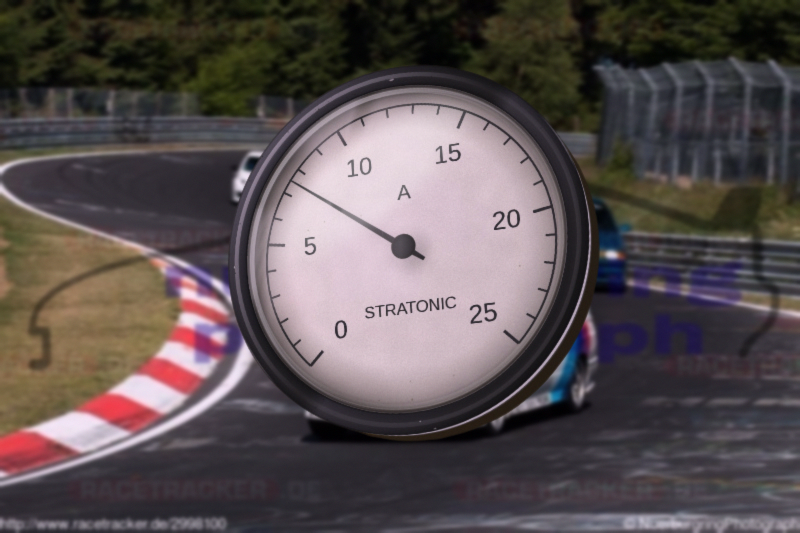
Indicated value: 7.5 (A)
